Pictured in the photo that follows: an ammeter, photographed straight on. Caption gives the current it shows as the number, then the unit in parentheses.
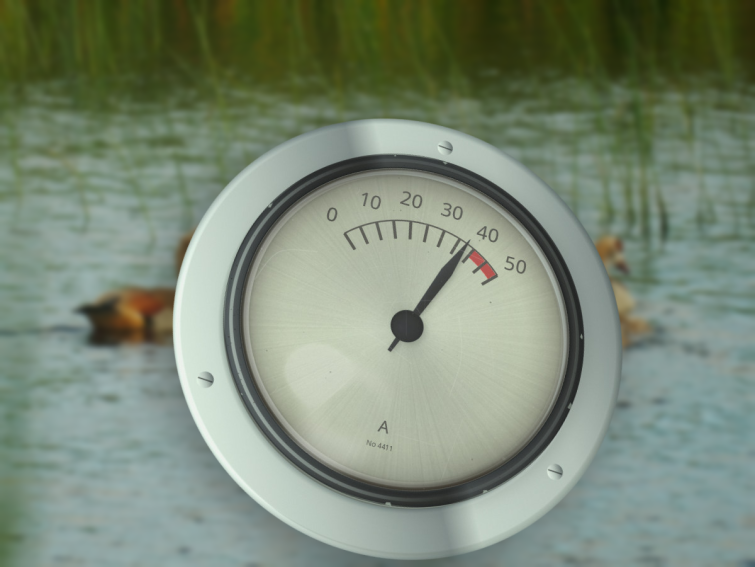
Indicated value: 37.5 (A)
